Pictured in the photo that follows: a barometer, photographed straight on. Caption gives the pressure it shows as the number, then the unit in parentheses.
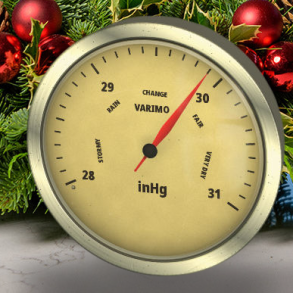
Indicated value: 29.9 (inHg)
